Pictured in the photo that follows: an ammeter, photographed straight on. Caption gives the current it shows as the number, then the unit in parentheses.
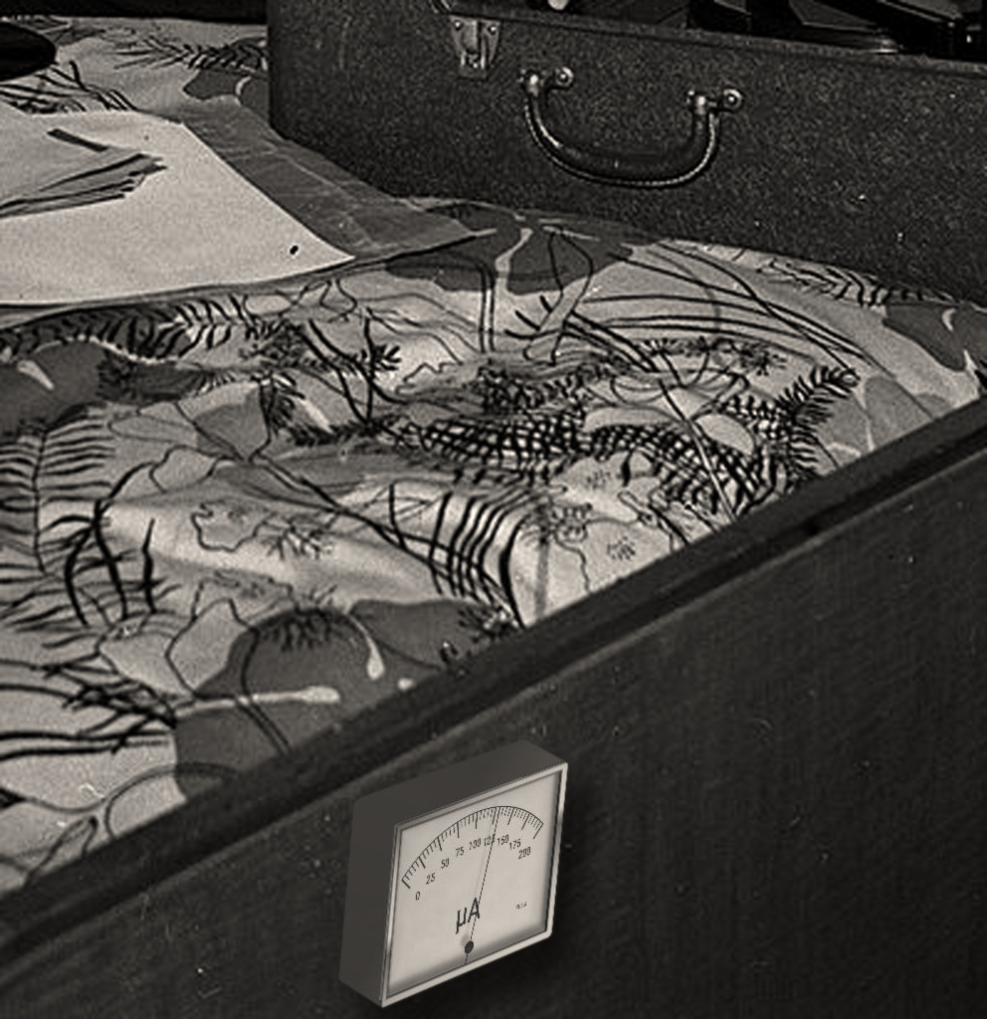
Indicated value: 125 (µA)
